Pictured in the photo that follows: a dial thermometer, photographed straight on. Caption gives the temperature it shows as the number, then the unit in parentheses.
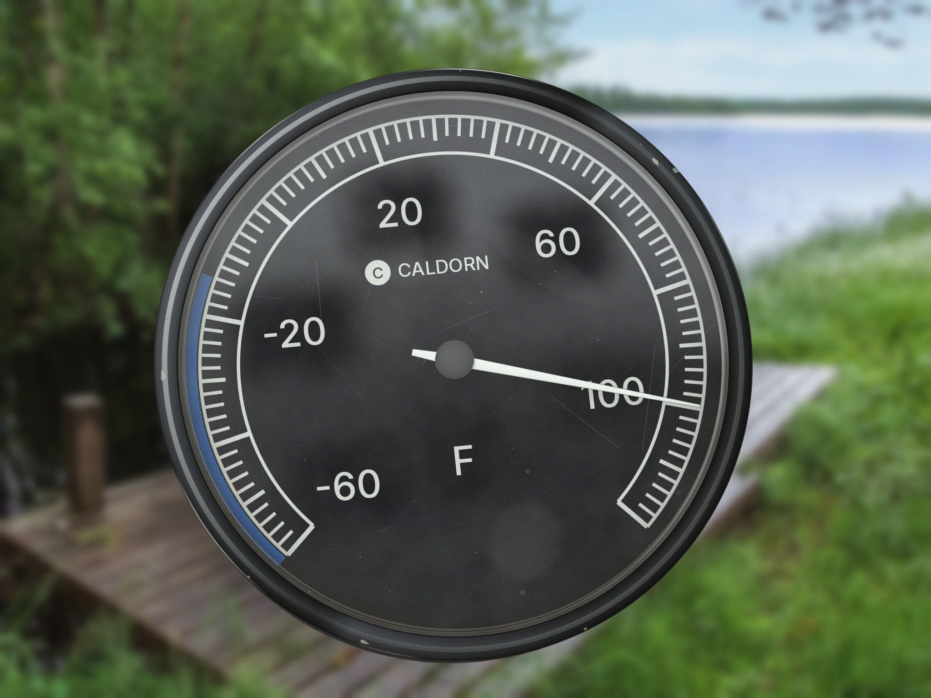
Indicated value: 100 (°F)
